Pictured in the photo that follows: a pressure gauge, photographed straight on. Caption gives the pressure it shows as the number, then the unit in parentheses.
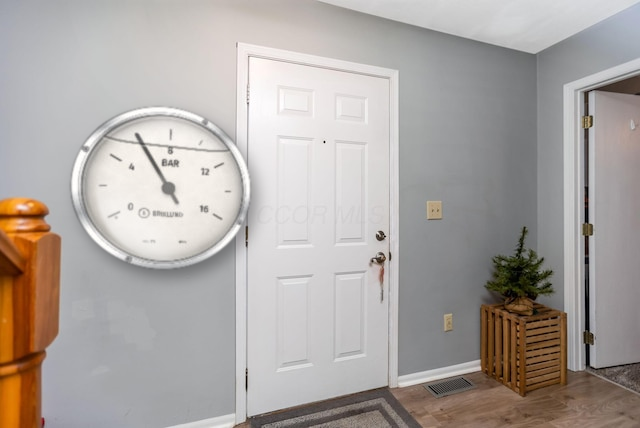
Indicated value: 6 (bar)
